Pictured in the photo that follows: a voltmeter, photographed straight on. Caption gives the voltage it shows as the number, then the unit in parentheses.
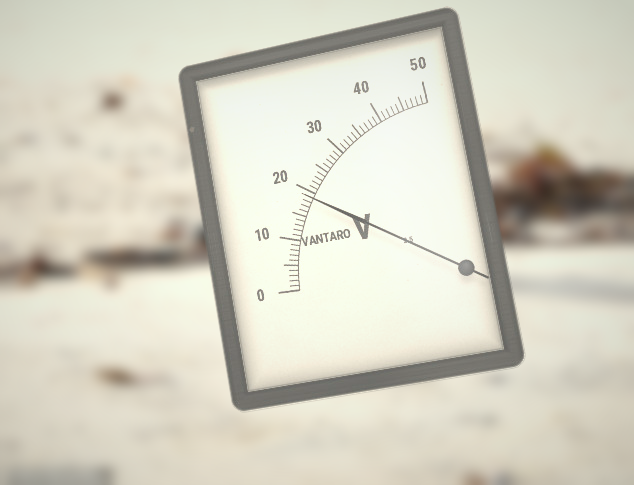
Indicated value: 19 (V)
